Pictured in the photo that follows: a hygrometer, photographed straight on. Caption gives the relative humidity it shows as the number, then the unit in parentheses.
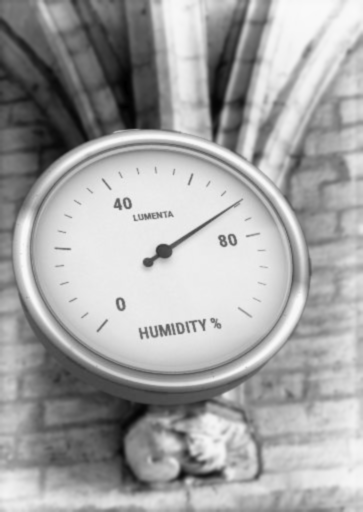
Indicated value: 72 (%)
